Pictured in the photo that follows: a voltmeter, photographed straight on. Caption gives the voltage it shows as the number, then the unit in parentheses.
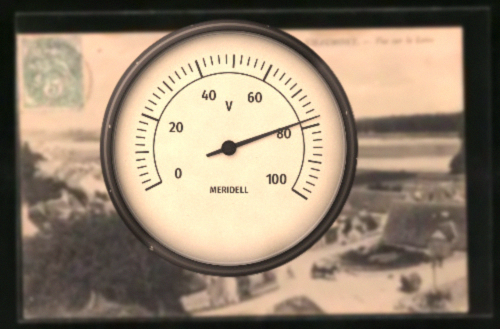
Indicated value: 78 (V)
